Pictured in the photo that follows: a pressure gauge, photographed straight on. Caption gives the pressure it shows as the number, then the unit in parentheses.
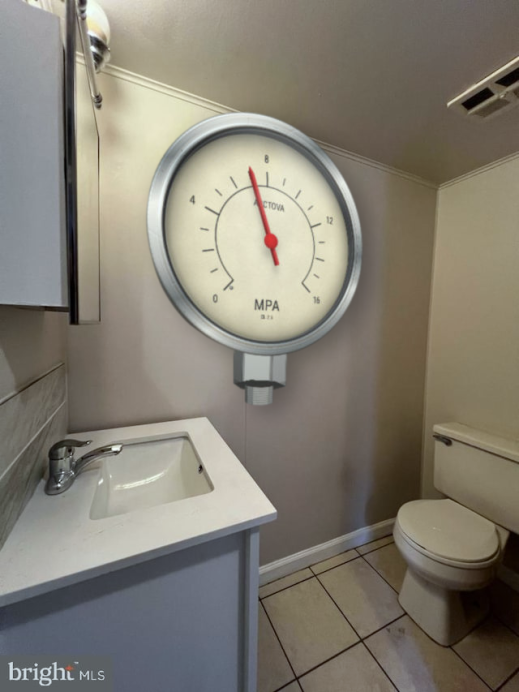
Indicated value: 7 (MPa)
